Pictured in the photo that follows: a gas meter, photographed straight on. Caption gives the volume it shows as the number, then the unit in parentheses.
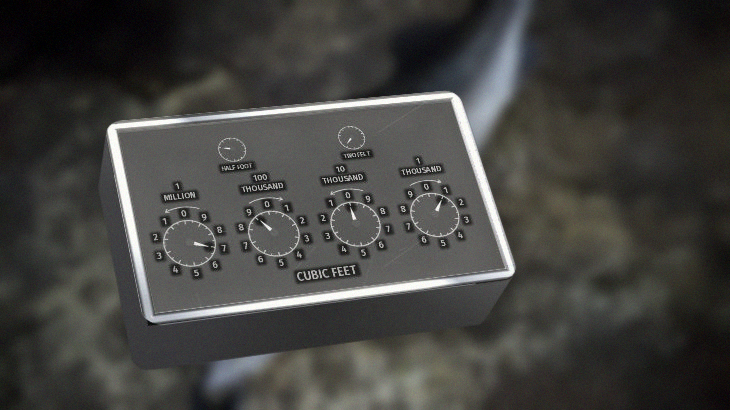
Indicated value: 690100 (ft³)
